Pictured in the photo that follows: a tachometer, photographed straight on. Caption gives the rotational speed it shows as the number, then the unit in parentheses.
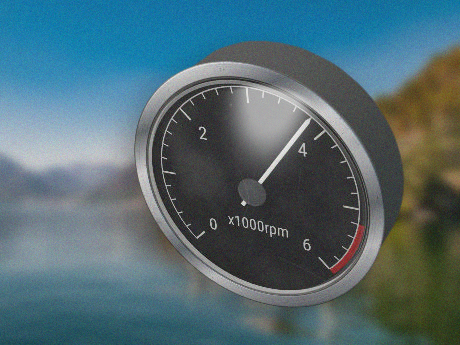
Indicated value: 3800 (rpm)
